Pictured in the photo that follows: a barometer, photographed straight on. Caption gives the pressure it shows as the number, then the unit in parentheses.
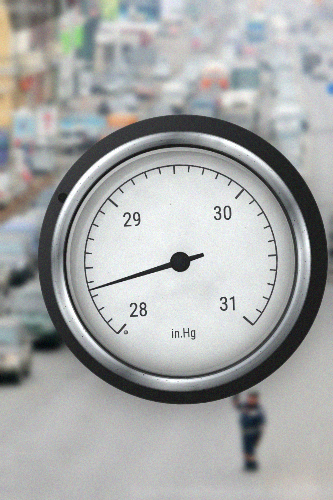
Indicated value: 28.35 (inHg)
